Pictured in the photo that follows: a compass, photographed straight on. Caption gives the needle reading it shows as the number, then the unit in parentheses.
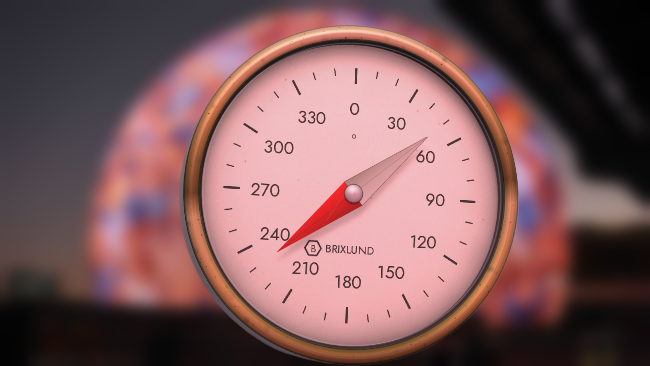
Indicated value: 230 (°)
